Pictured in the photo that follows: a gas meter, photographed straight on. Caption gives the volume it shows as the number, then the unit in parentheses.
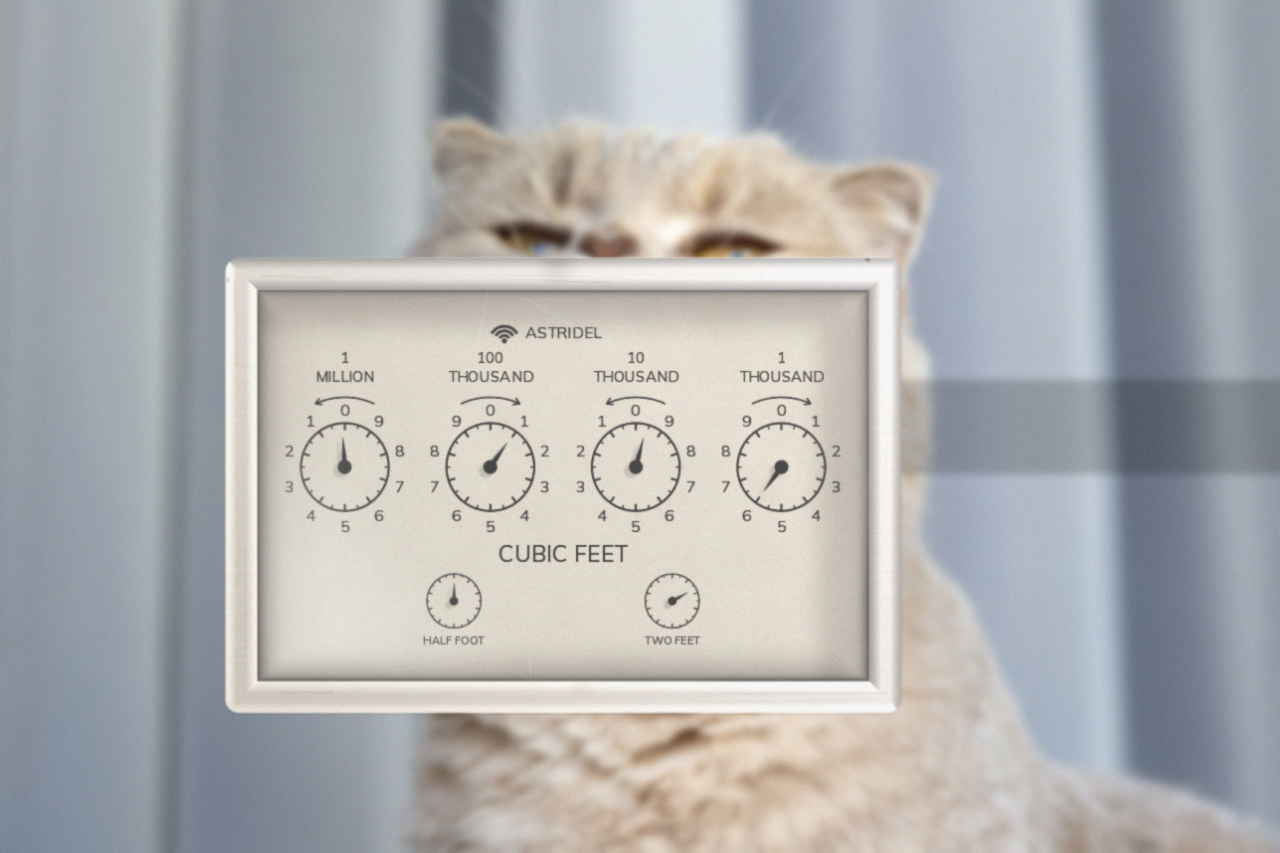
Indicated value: 9600 (ft³)
